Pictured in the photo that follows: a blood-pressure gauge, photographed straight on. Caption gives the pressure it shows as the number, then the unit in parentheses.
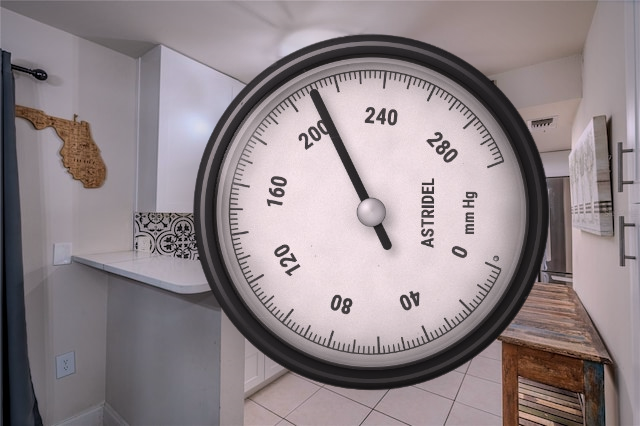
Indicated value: 210 (mmHg)
